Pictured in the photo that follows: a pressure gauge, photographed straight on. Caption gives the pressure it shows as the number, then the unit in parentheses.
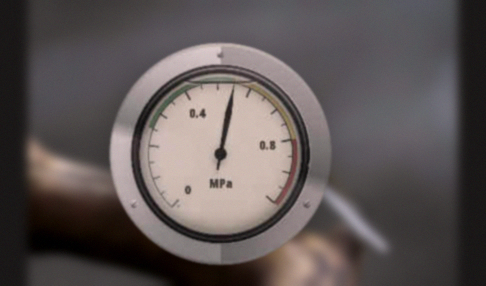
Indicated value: 0.55 (MPa)
